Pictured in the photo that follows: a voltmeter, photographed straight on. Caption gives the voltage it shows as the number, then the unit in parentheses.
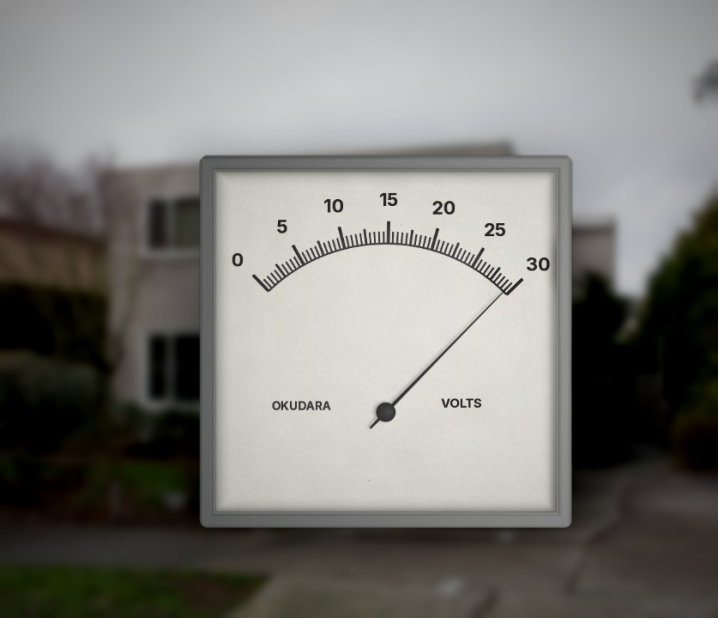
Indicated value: 29.5 (V)
